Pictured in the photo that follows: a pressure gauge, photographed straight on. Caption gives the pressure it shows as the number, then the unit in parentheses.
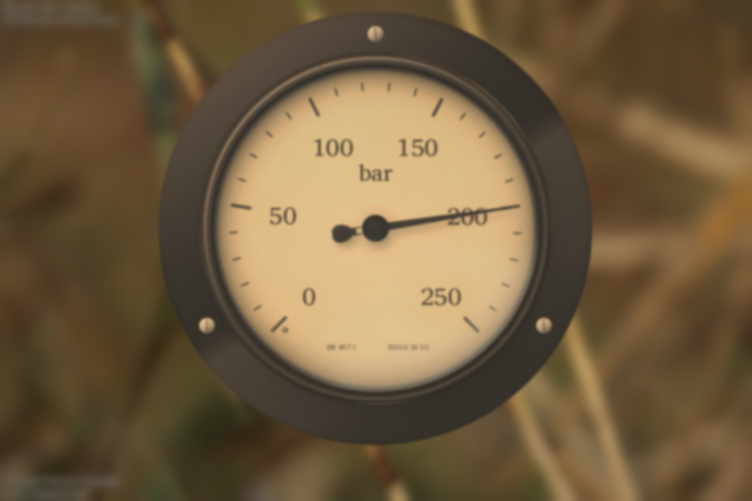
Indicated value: 200 (bar)
